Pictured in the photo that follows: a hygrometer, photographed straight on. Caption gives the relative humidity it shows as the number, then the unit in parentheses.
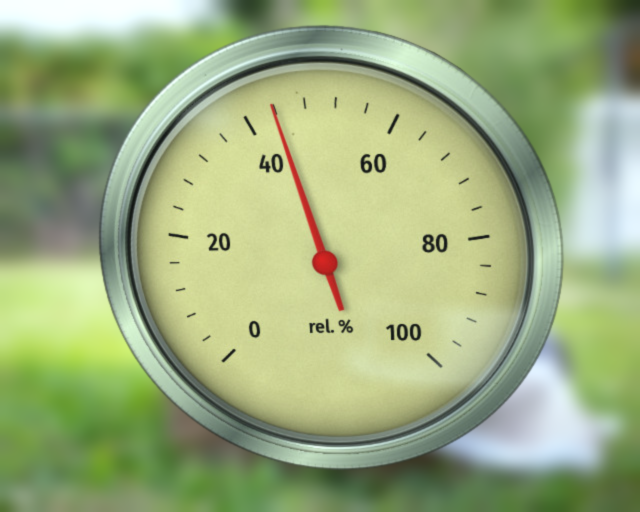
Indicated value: 44 (%)
